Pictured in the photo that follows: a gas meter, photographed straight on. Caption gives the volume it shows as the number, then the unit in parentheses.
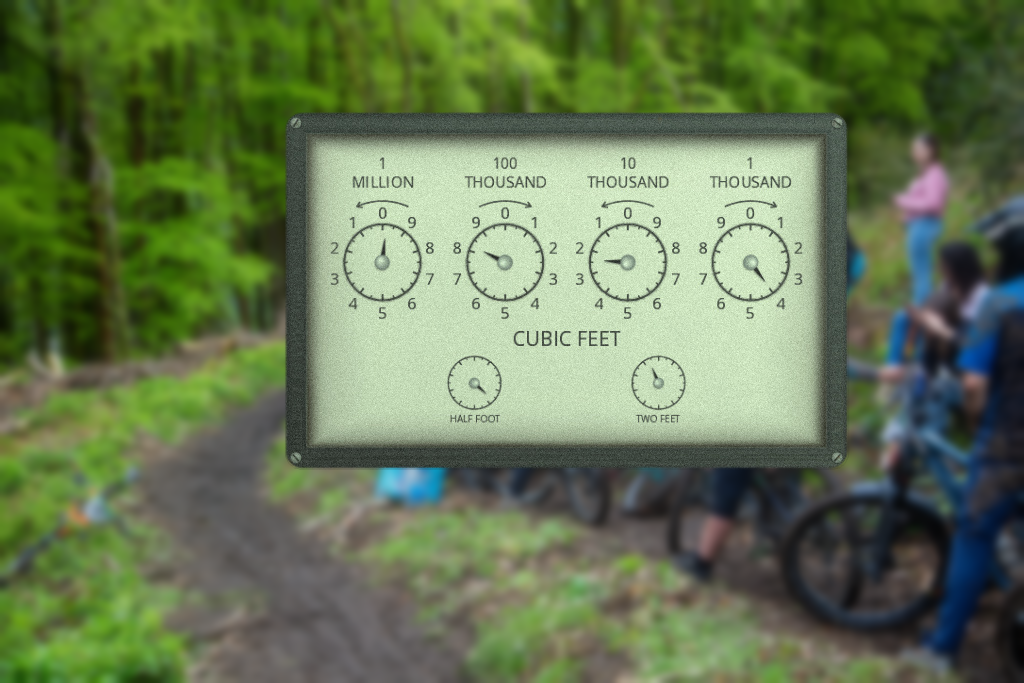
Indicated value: 982400 (ft³)
